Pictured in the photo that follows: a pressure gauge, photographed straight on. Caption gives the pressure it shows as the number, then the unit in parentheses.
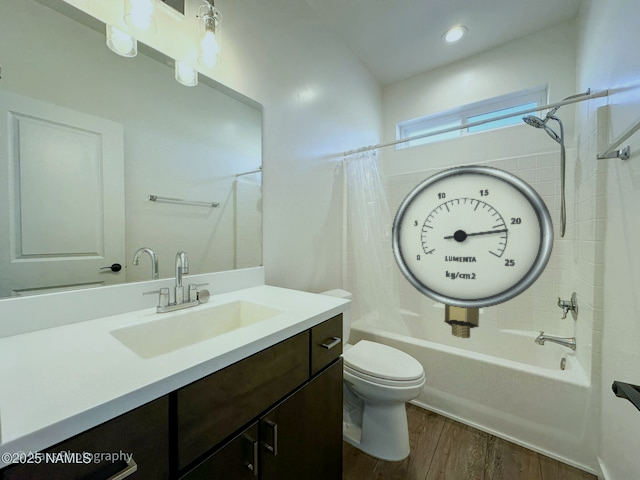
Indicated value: 21 (kg/cm²)
